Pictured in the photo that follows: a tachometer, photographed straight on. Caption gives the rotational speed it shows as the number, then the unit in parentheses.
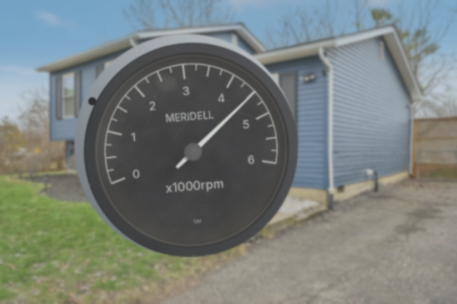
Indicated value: 4500 (rpm)
